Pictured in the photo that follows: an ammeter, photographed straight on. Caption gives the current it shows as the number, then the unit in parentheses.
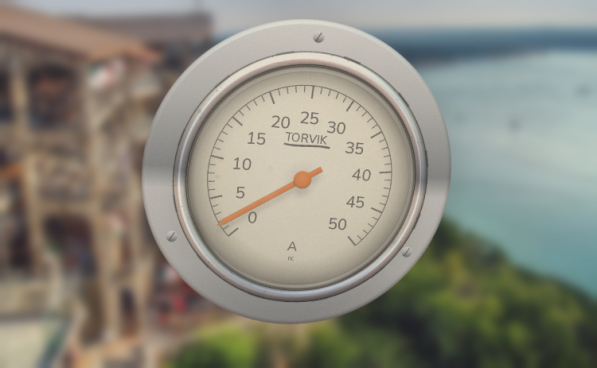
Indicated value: 2 (A)
